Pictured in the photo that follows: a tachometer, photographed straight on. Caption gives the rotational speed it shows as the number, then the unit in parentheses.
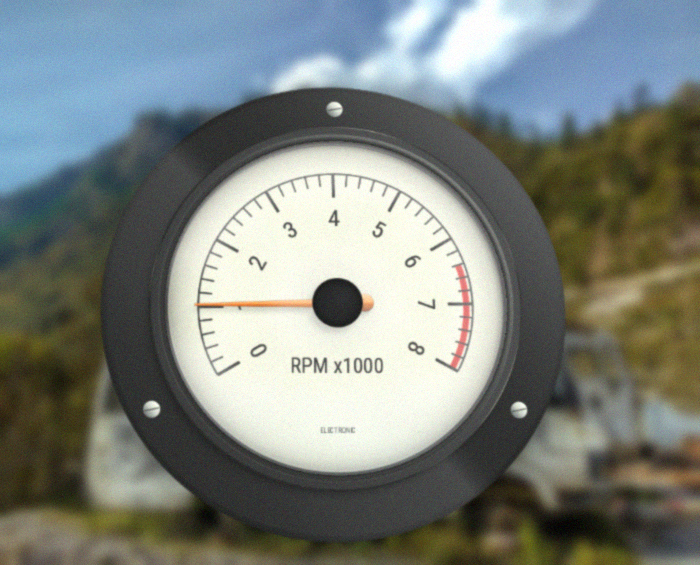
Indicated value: 1000 (rpm)
